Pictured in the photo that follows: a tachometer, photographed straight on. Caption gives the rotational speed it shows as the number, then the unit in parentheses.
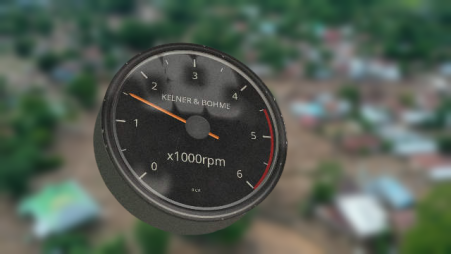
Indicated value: 1500 (rpm)
